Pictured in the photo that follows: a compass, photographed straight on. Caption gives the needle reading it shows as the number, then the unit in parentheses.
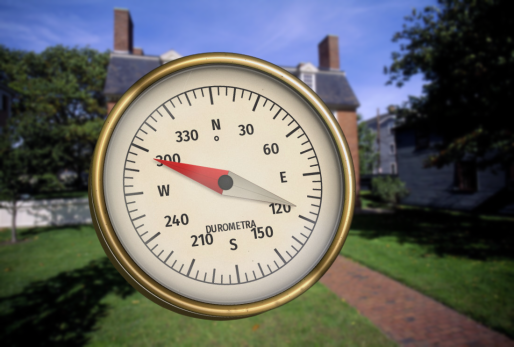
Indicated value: 295 (°)
